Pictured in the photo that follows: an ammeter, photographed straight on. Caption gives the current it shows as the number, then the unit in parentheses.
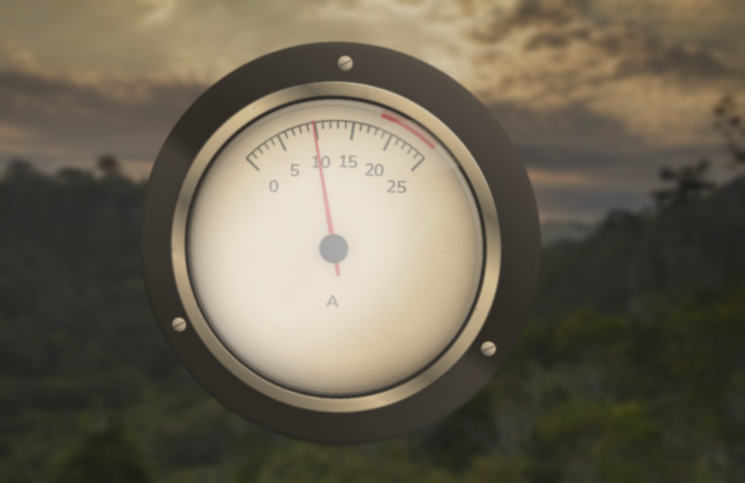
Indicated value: 10 (A)
